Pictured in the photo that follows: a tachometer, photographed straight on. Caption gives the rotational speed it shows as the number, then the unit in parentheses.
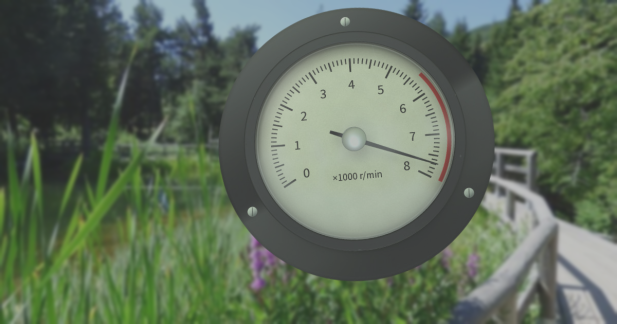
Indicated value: 7700 (rpm)
